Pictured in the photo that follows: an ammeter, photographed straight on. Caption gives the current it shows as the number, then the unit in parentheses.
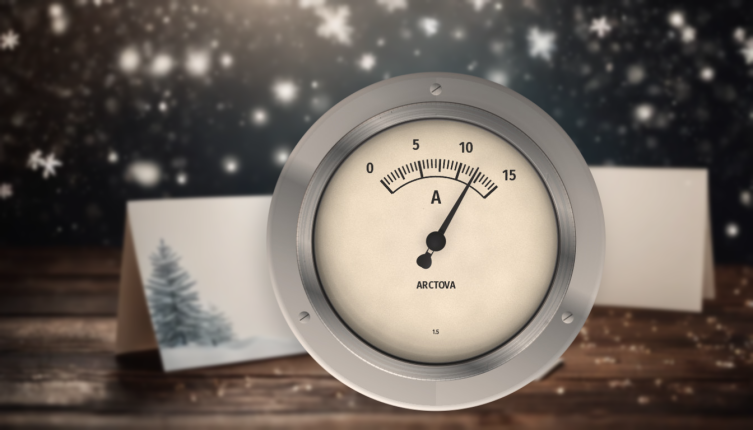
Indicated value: 12 (A)
